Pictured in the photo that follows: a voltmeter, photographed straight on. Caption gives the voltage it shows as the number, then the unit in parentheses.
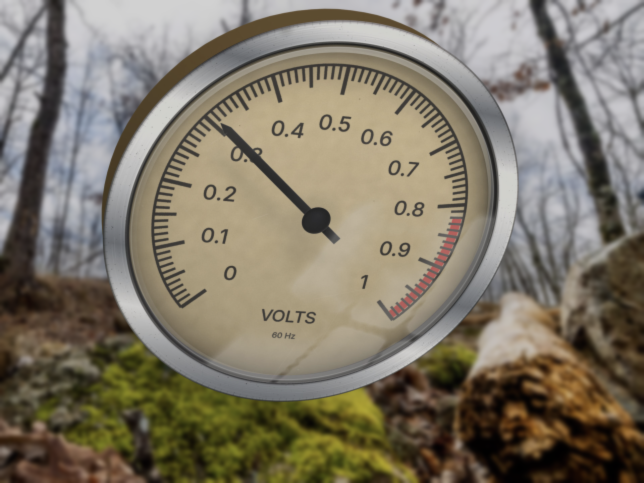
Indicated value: 0.31 (V)
